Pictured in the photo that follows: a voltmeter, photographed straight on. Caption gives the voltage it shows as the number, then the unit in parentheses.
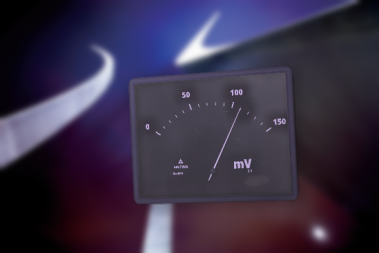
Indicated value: 110 (mV)
